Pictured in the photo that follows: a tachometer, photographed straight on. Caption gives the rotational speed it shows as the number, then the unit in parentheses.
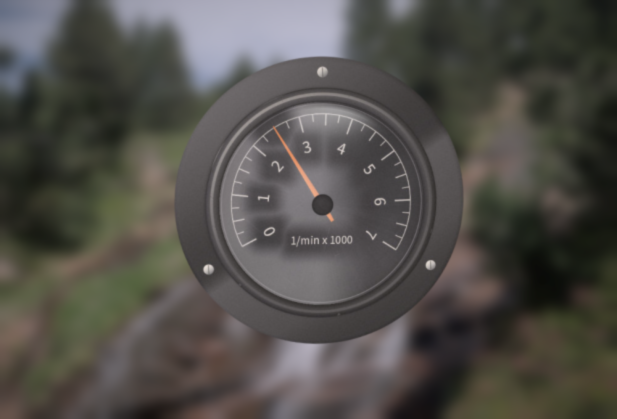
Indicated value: 2500 (rpm)
